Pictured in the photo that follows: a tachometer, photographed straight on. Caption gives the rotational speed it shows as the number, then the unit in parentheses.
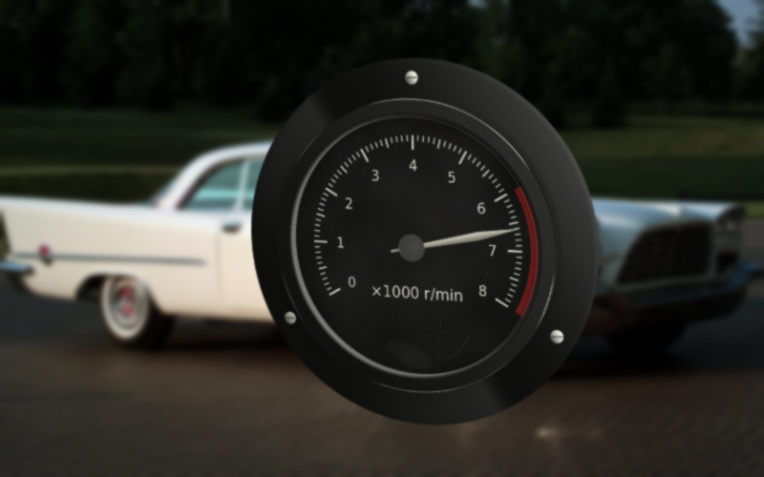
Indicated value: 6600 (rpm)
